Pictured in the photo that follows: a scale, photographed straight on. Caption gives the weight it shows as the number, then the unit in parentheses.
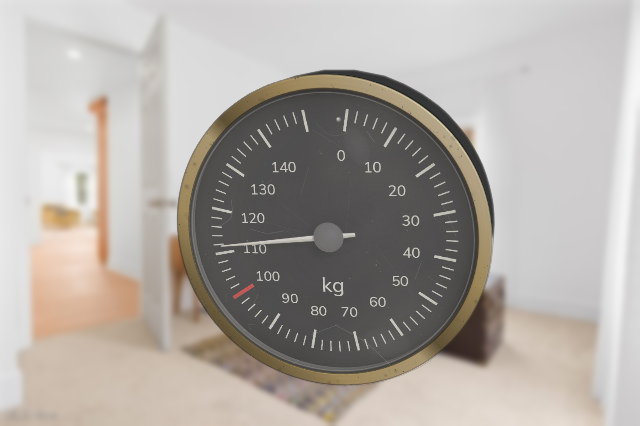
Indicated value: 112 (kg)
